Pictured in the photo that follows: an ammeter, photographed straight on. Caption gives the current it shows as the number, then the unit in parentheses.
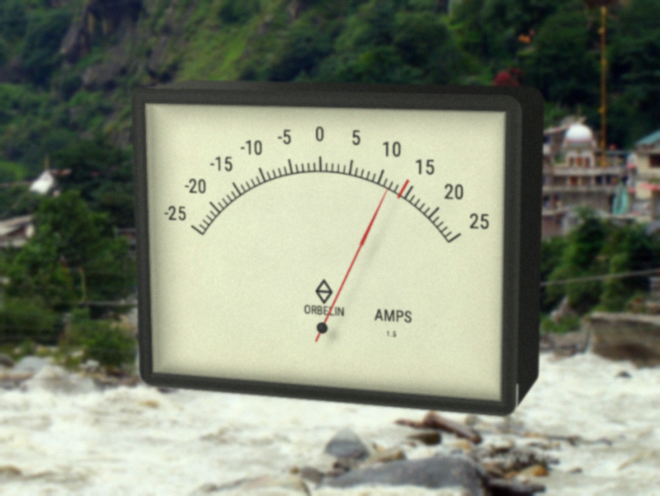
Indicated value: 12 (A)
